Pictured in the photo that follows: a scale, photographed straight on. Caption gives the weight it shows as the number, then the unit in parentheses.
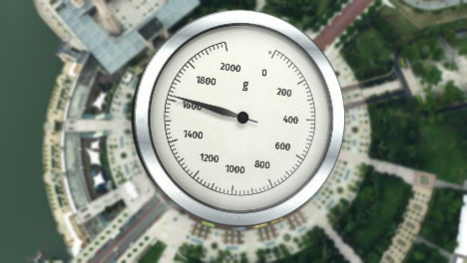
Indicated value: 1620 (g)
